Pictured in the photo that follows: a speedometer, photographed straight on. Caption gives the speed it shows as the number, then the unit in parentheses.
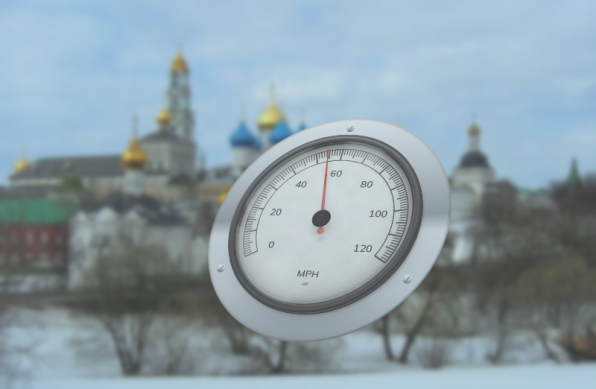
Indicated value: 55 (mph)
